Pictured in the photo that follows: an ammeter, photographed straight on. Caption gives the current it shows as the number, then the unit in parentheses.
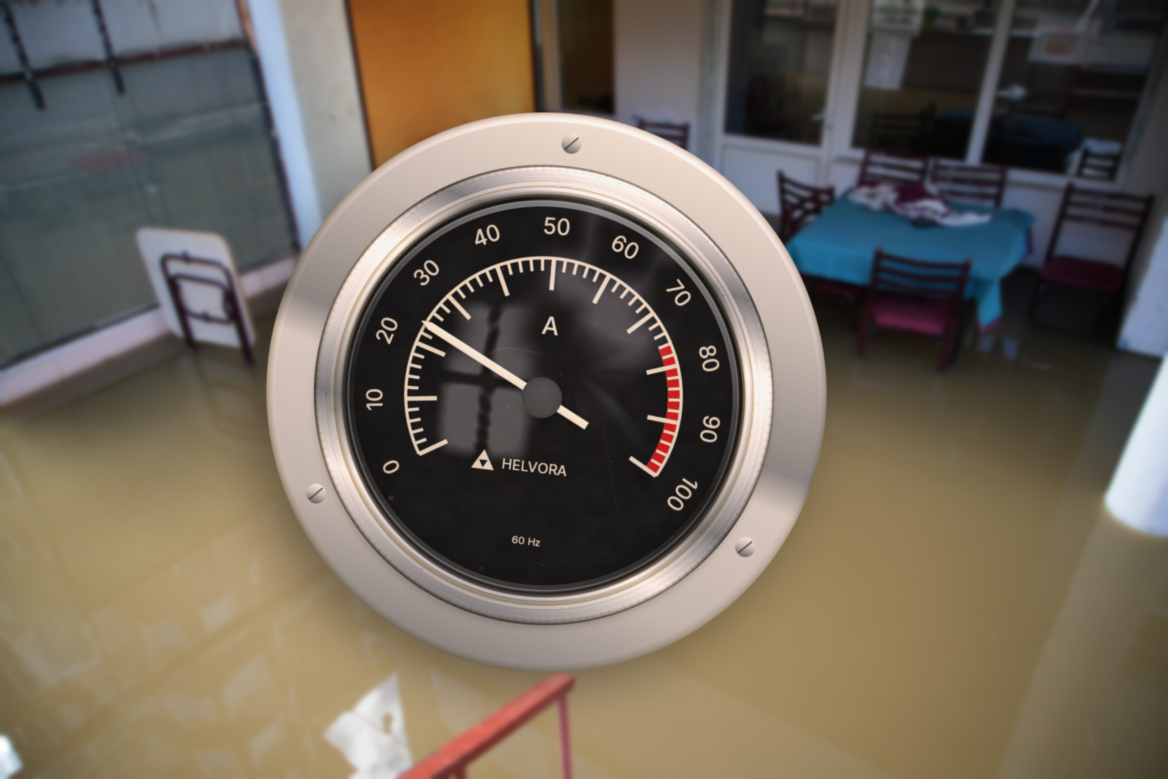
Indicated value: 24 (A)
